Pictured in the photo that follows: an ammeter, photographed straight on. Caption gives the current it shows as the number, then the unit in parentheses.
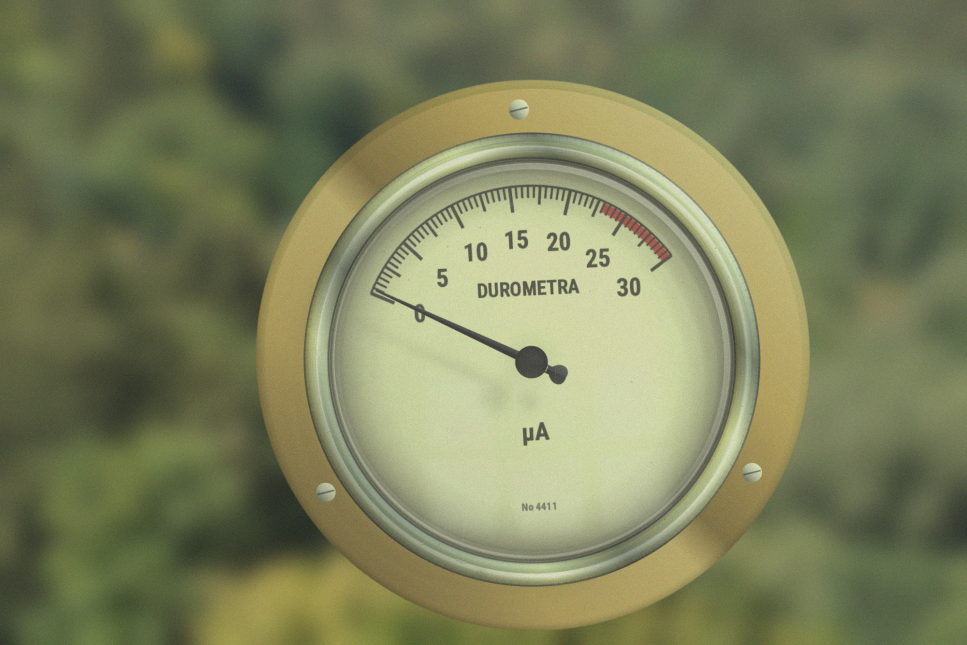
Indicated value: 0.5 (µA)
